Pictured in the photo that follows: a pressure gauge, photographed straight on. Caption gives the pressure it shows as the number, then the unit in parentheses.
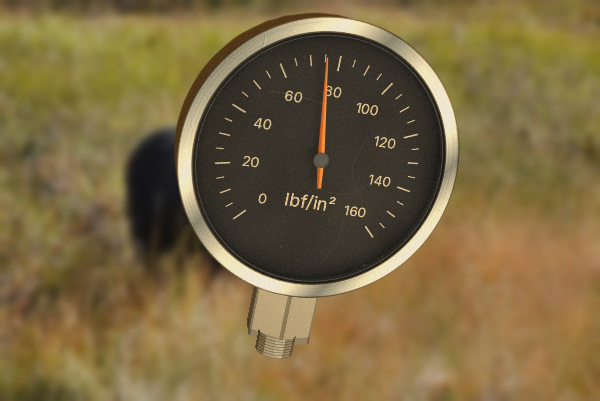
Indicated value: 75 (psi)
